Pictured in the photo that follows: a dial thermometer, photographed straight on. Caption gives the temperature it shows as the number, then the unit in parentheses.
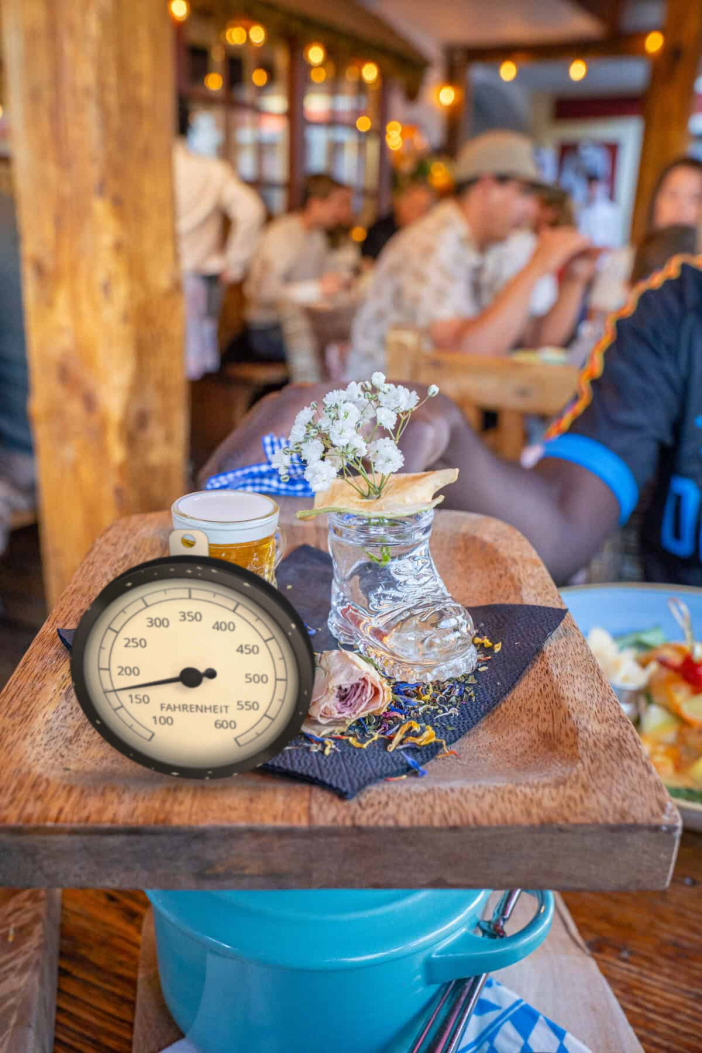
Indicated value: 175 (°F)
